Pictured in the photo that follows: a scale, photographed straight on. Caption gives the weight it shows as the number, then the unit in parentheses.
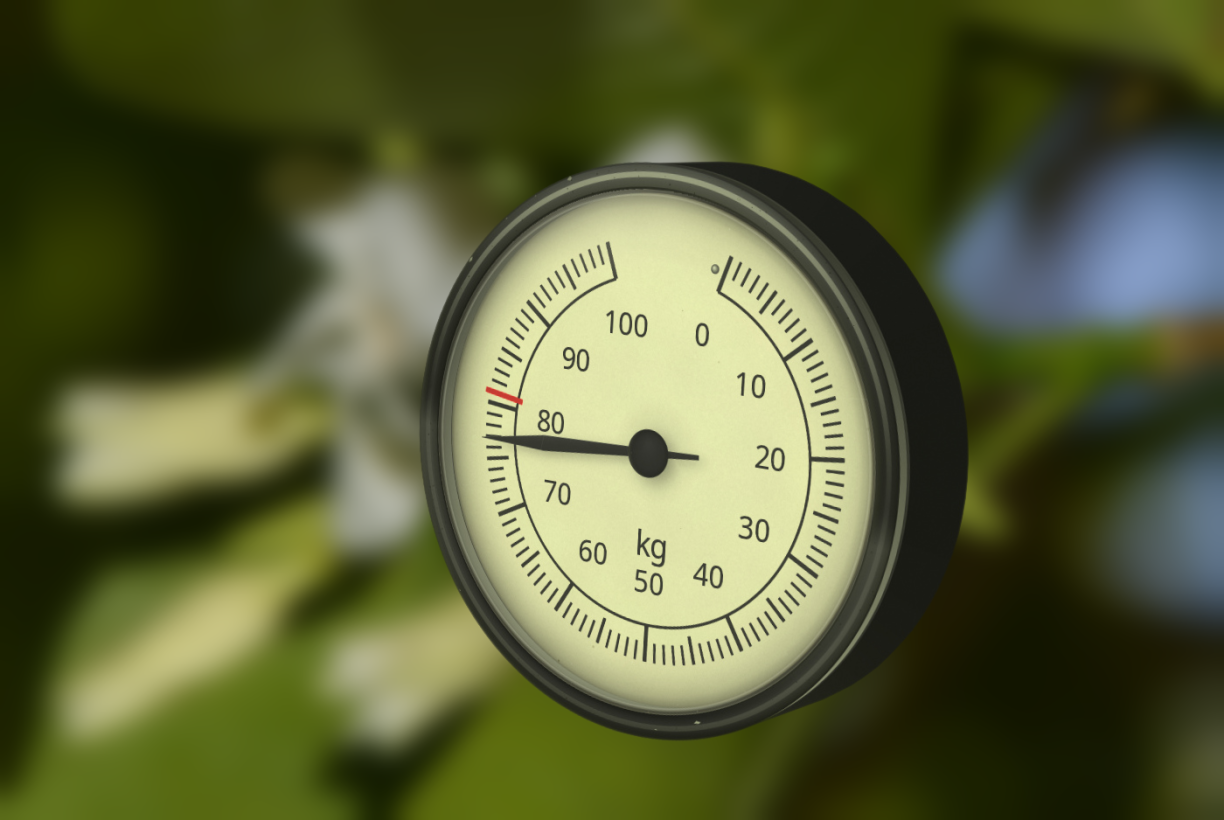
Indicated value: 77 (kg)
